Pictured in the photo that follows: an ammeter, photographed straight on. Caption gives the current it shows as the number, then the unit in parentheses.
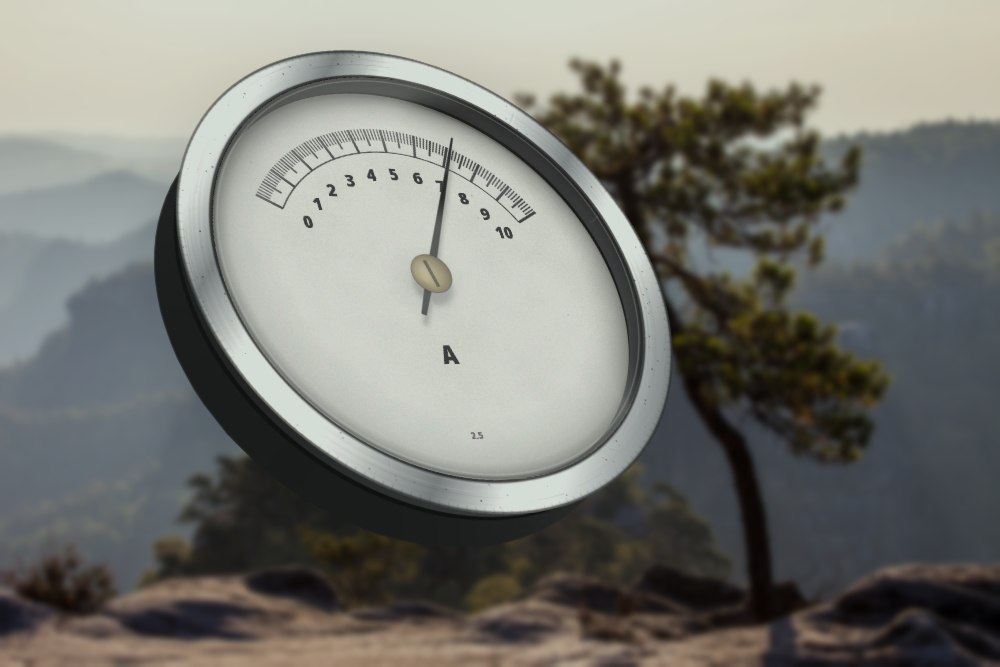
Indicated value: 7 (A)
